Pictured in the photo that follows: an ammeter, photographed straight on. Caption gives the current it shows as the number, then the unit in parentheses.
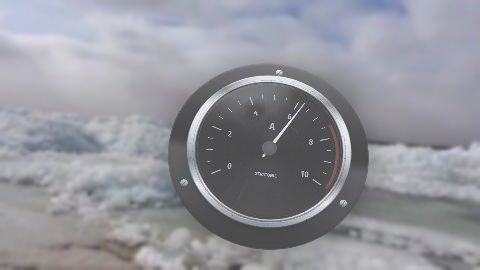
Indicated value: 6.25 (A)
